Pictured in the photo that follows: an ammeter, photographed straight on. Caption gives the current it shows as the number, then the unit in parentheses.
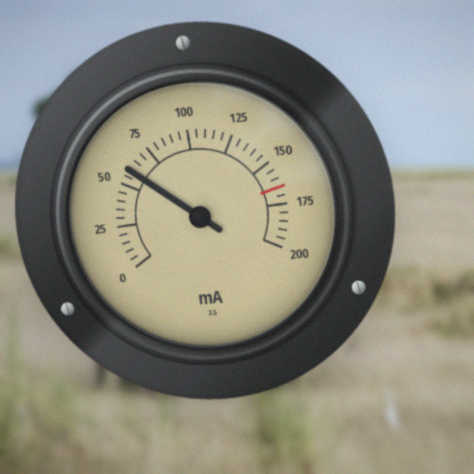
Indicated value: 60 (mA)
